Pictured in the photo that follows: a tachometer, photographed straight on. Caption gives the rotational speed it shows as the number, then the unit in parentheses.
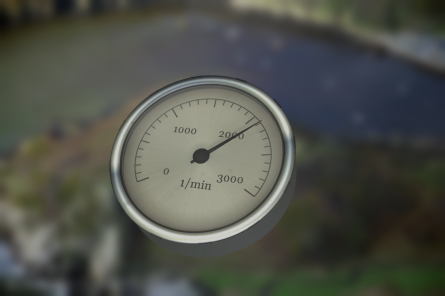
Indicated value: 2100 (rpm)
